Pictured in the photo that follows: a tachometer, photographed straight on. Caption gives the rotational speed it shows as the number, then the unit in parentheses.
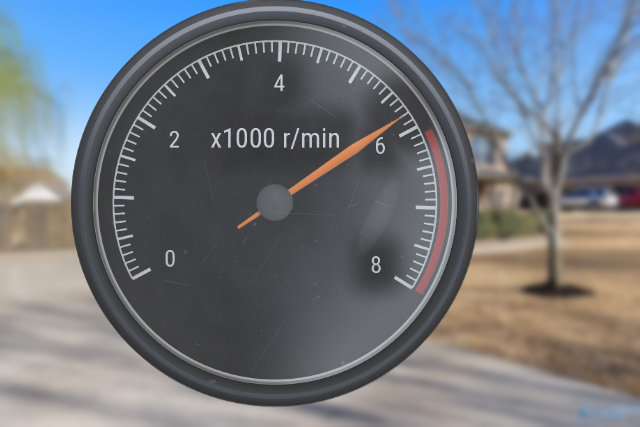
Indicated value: 5800 (rpm)
